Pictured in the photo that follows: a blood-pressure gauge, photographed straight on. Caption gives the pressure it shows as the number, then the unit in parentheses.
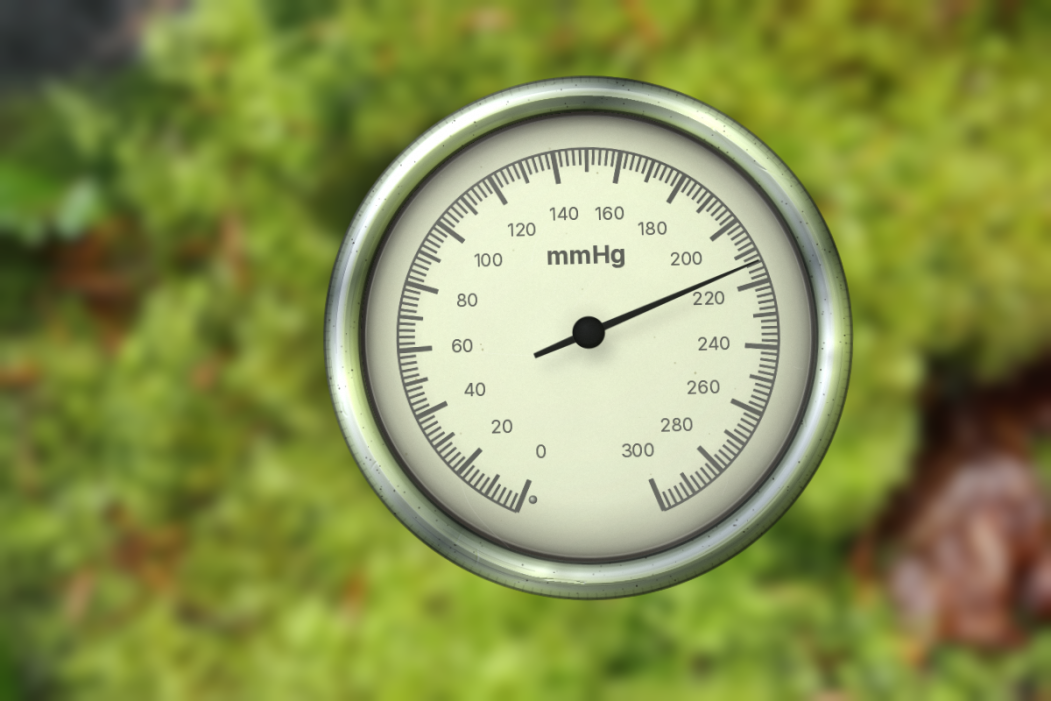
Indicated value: 214 (mmHg)
